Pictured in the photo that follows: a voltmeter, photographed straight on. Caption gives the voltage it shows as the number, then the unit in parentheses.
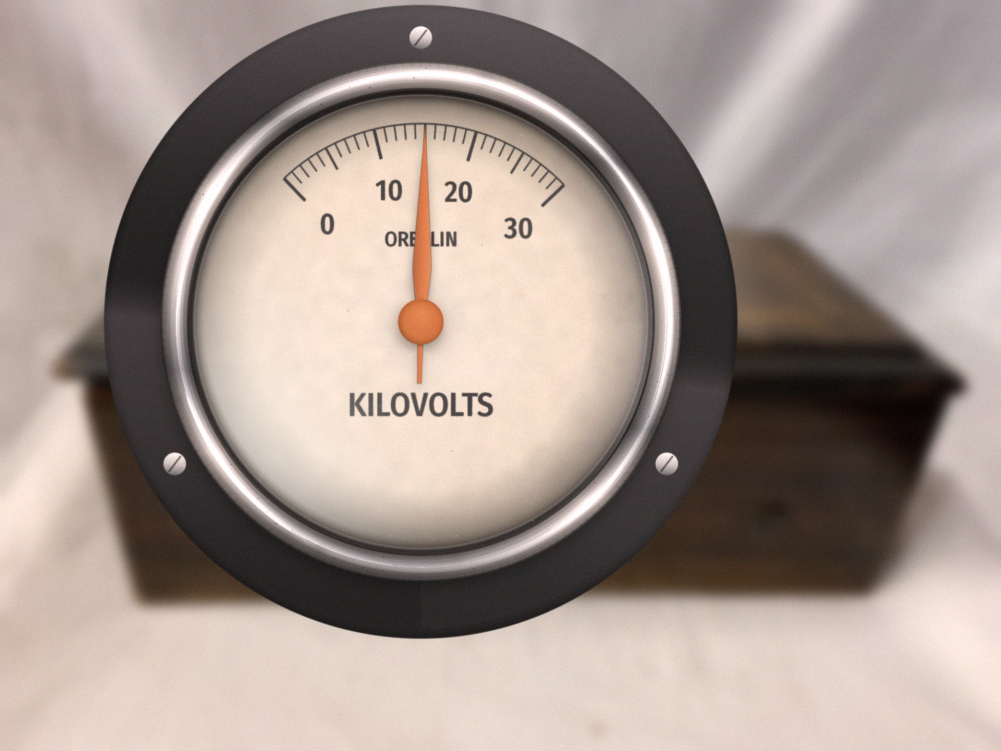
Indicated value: 15 (kV)
